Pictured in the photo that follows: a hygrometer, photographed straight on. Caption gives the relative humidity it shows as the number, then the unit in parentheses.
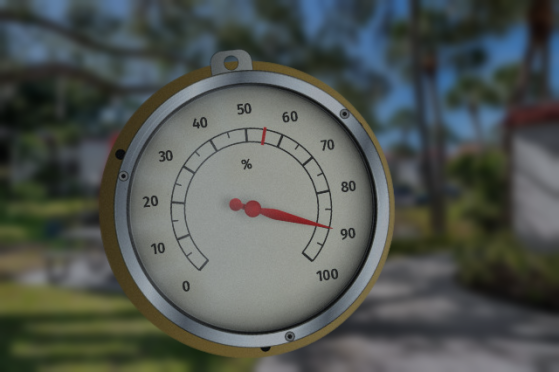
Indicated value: 90 (%)
